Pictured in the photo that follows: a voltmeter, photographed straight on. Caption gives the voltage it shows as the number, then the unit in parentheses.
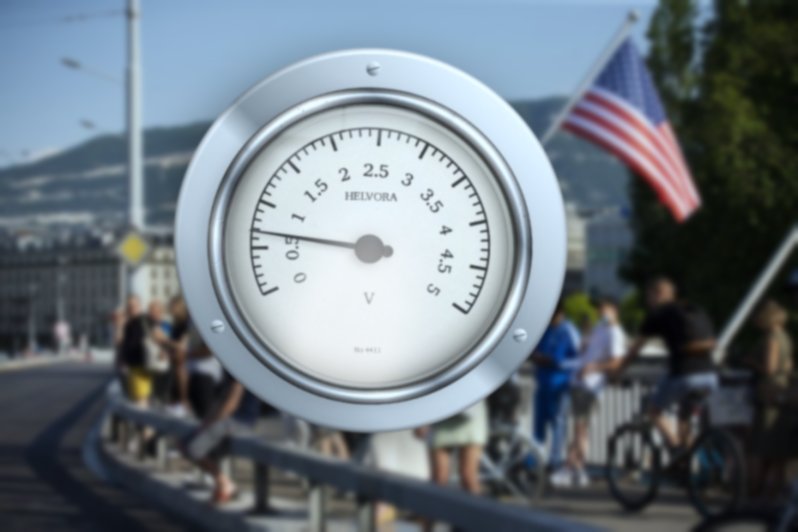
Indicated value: 0.7 (V)
